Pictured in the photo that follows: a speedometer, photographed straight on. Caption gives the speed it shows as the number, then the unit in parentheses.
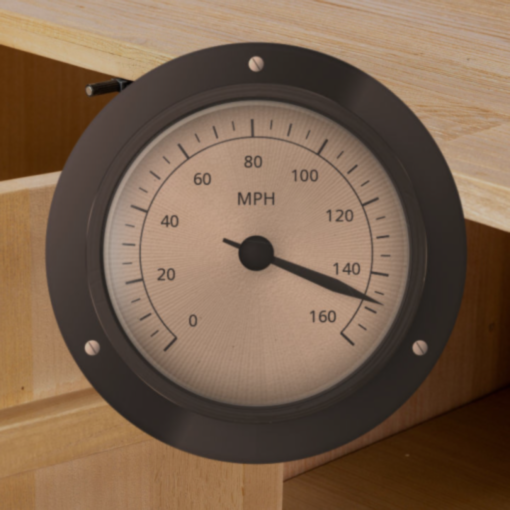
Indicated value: 147.5 (mph)
